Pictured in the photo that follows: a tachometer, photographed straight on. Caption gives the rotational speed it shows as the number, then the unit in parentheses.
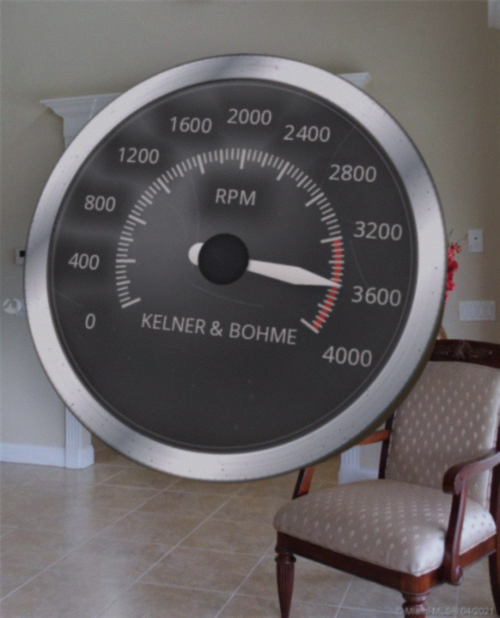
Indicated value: 3600 (rpm)
